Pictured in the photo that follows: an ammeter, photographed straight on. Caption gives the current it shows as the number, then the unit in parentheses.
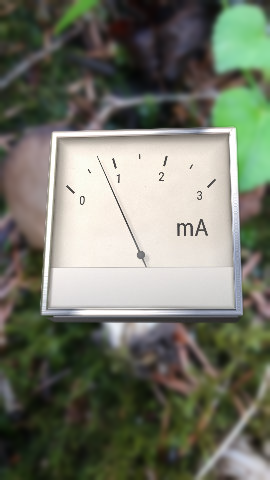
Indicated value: 0.75 (mA)
